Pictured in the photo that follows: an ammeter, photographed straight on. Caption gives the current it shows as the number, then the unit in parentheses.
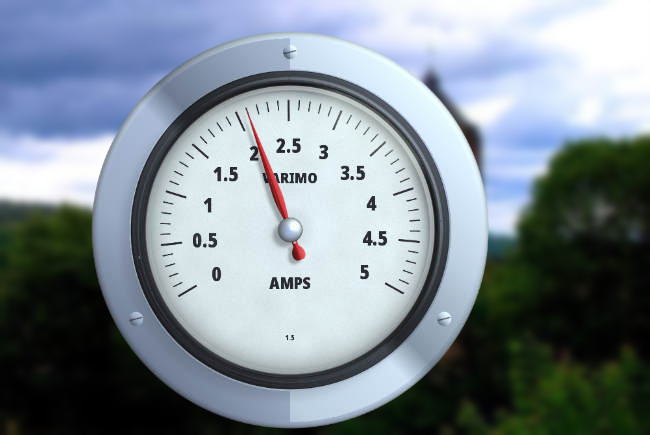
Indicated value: 2.1 (A)
